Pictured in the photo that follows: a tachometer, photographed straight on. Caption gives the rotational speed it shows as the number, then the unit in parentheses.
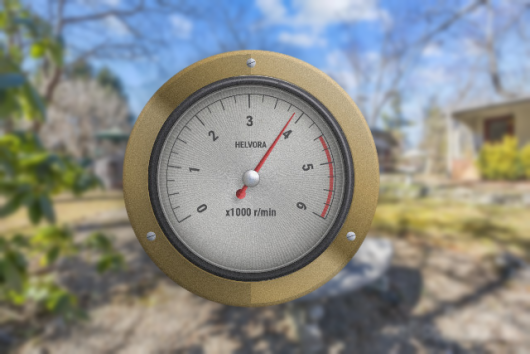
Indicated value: 3875 (rpm)
